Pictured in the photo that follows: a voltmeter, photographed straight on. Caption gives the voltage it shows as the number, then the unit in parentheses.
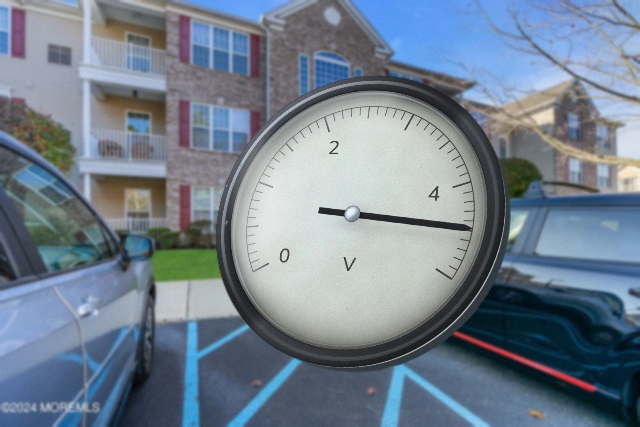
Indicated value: 4.5 (V)
